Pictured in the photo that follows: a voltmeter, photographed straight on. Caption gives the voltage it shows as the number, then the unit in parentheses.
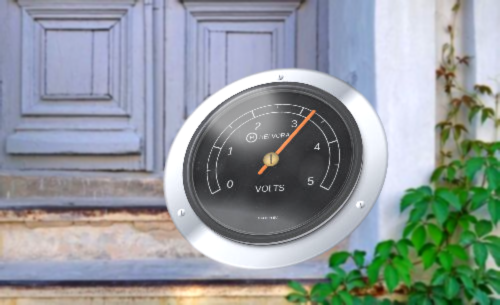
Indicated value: 3.25 (V)
